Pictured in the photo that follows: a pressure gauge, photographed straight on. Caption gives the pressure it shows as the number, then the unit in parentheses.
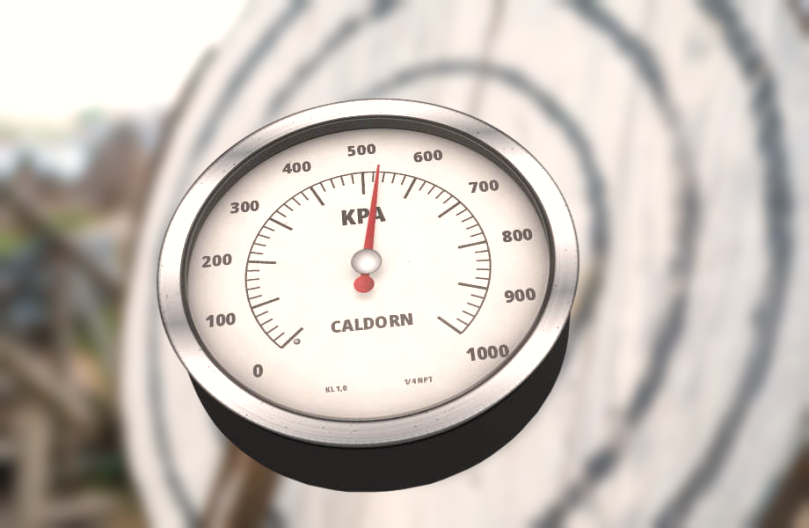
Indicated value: 530 (kPa)
